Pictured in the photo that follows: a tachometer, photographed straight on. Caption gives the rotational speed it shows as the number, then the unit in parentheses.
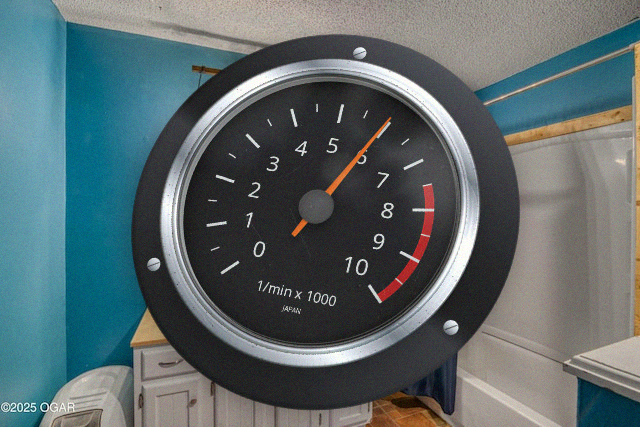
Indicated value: 6000 (rpm)
